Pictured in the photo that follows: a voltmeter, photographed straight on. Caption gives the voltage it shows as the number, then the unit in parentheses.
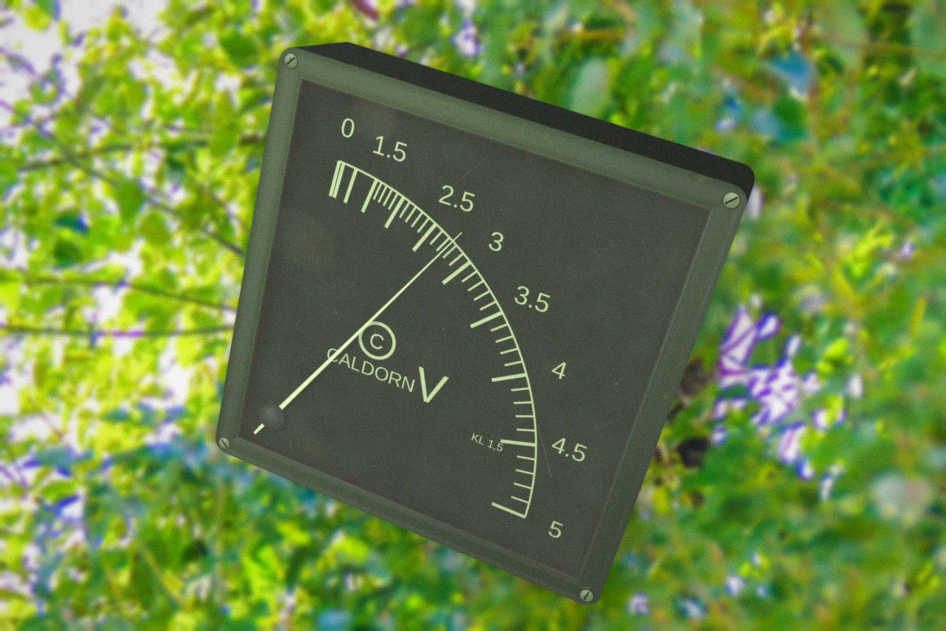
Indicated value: 2.75 (V)
